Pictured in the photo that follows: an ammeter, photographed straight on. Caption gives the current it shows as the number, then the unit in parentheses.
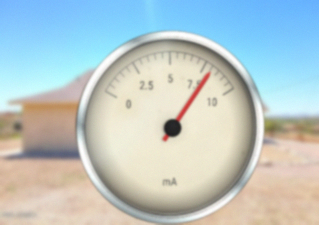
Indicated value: 8 (mA)
